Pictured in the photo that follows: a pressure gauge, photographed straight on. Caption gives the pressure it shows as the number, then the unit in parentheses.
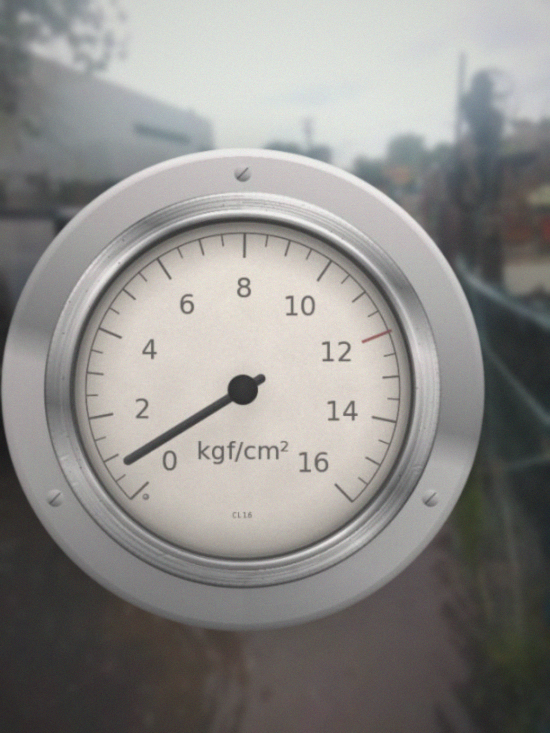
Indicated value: 0.75 (kg/cm²)
